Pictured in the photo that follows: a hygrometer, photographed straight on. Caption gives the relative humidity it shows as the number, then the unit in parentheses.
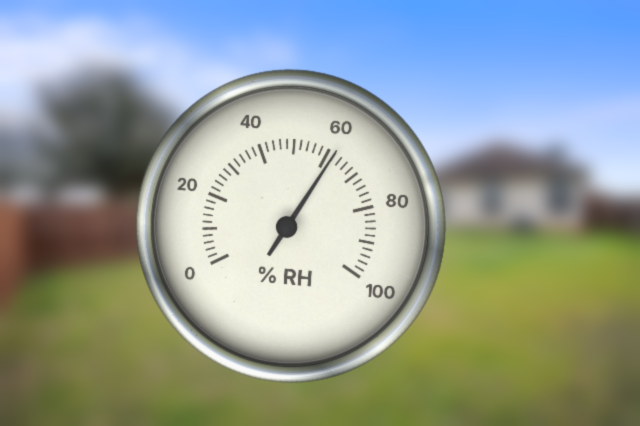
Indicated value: 62 (%)
